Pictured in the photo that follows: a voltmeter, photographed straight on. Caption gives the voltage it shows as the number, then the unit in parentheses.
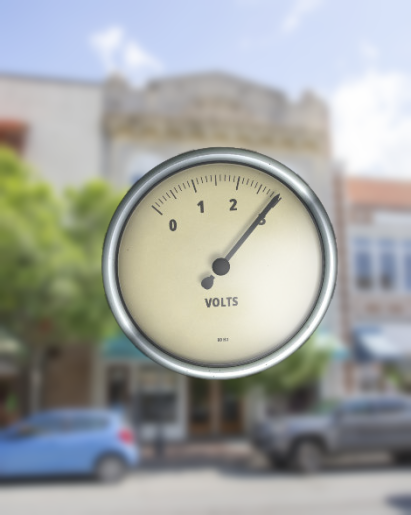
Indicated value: 2.9 (V)
